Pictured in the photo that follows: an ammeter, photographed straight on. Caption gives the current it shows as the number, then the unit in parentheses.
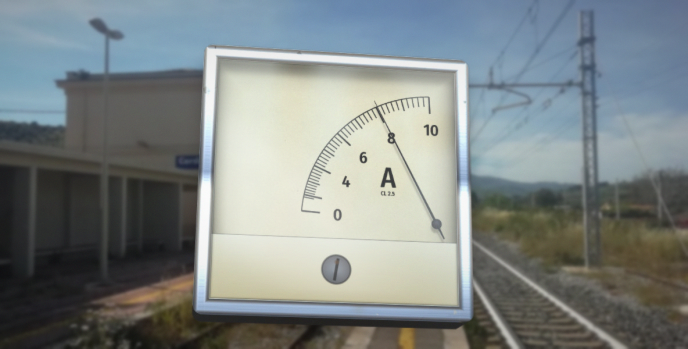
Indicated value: 8 (A)
